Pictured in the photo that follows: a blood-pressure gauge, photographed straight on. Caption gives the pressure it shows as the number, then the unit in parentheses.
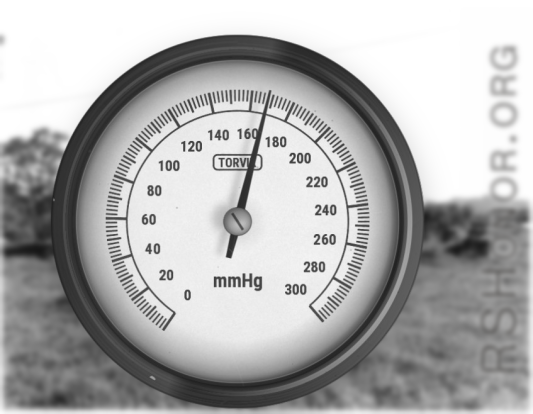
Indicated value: 168 (mmHg)
